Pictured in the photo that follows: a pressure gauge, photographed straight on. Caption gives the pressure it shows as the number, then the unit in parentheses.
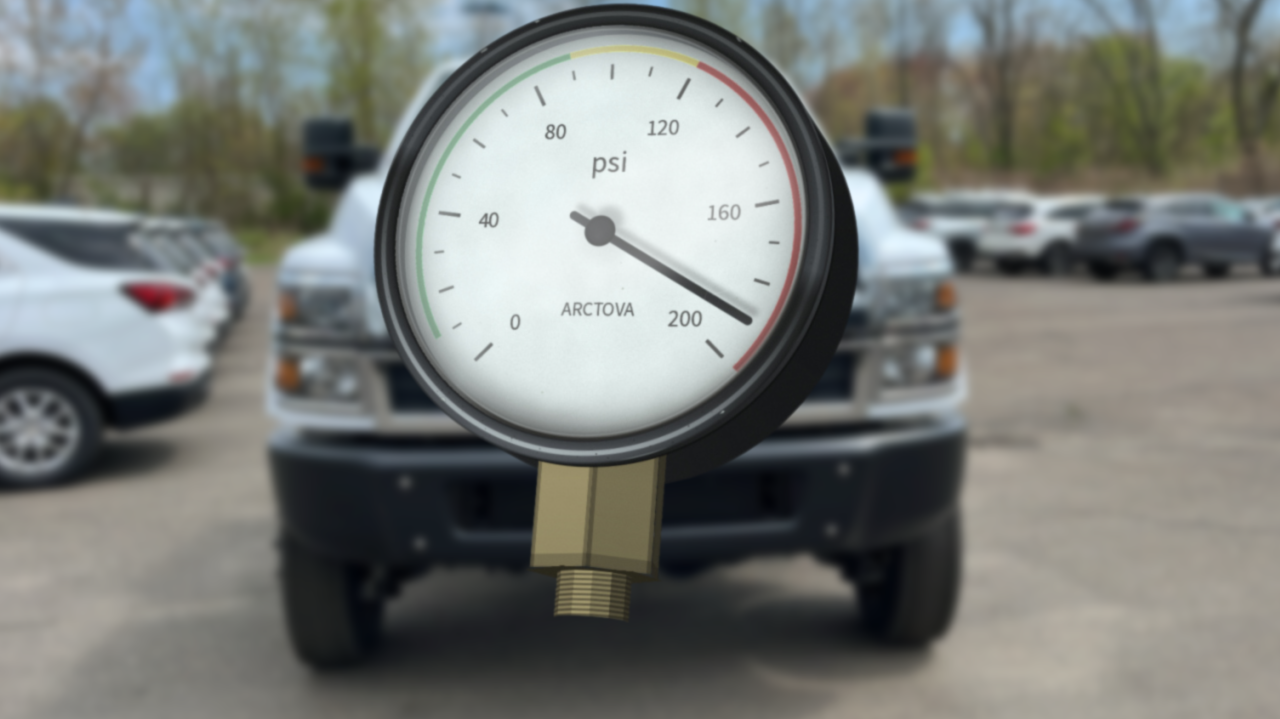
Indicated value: 190 (psi)
